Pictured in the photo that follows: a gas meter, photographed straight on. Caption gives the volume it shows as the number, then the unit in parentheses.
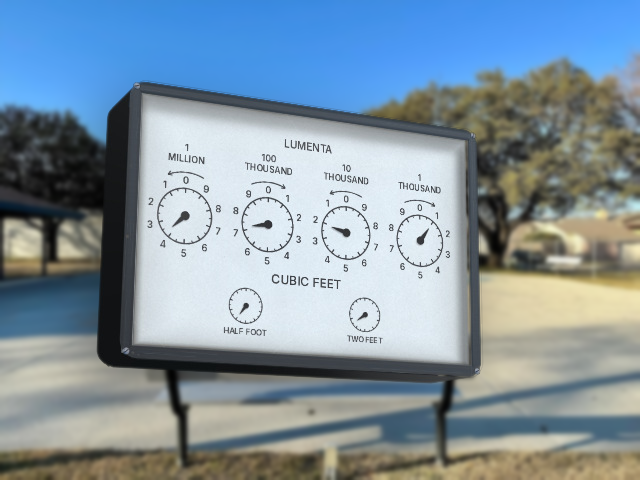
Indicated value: 372100 (ft³)
